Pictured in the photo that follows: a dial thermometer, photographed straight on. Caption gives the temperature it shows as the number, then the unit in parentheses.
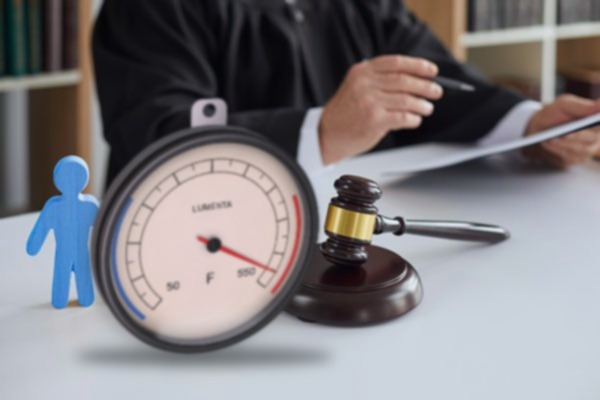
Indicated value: 525 (°F)
